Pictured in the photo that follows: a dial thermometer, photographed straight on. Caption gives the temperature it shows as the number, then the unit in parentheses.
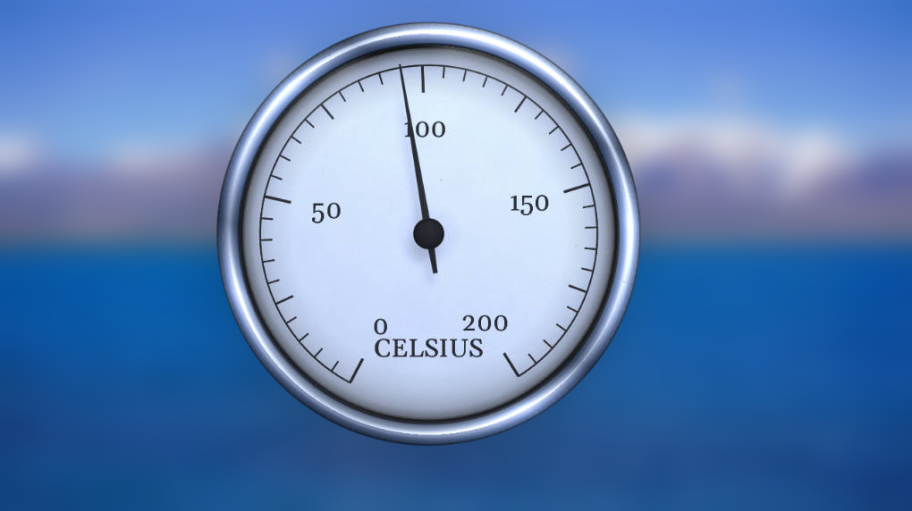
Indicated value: 95 (°C)
